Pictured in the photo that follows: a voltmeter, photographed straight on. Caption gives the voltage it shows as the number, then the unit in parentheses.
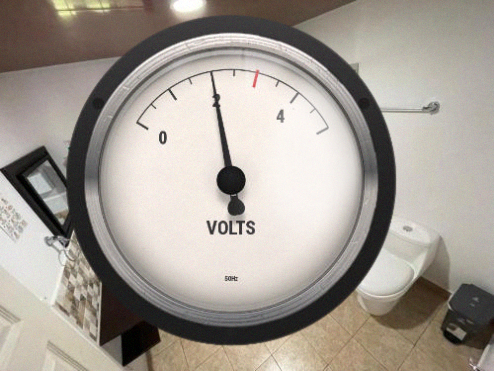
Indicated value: 2 (V)
